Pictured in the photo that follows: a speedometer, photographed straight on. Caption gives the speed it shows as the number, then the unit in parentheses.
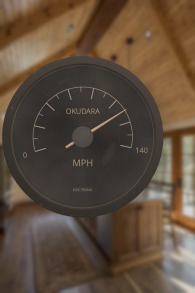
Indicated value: 110 (mph)
